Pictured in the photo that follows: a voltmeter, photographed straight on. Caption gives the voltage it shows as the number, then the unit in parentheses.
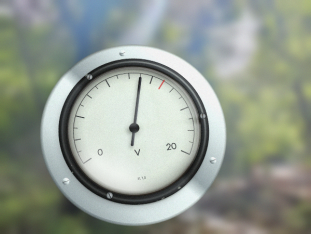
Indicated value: 11 (V)
